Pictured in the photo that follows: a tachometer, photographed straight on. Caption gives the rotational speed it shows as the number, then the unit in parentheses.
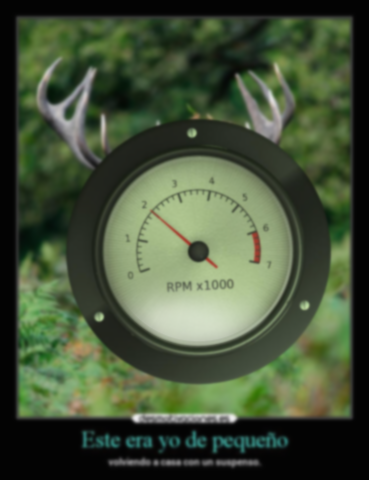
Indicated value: 2000 (rpm)
